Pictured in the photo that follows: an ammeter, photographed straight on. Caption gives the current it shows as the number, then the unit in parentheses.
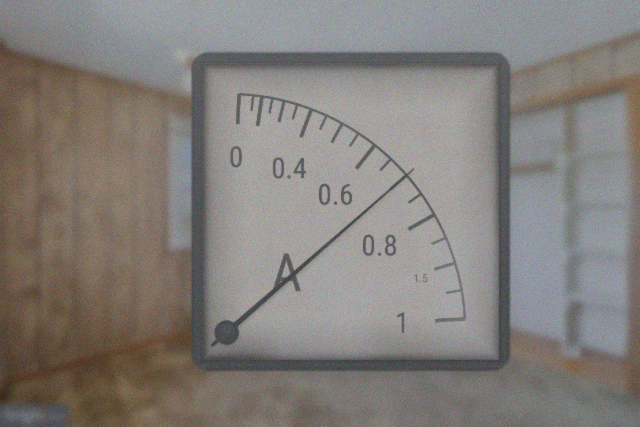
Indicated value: 0.7 (A)
